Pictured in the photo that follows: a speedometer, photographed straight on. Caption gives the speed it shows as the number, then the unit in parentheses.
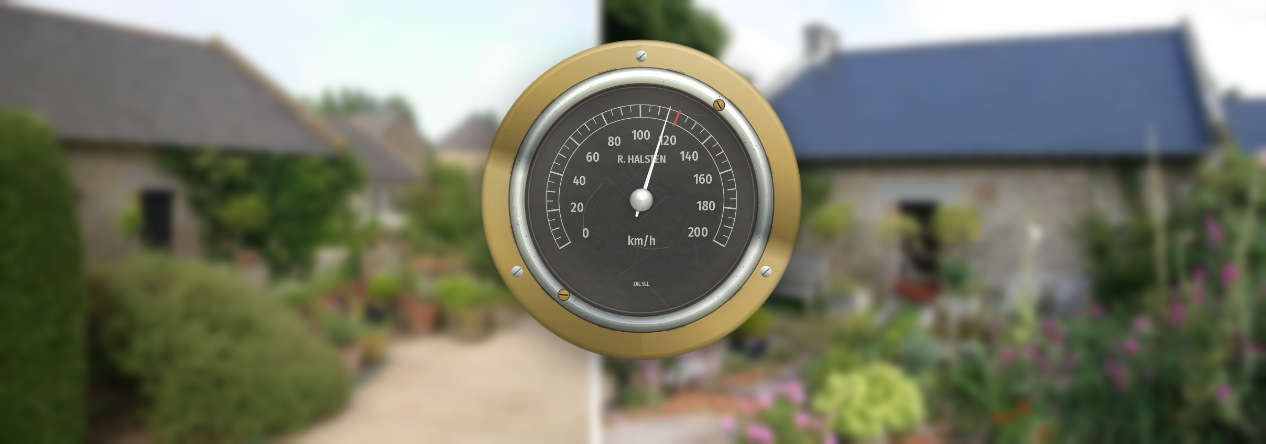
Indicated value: 115 (km/h)
